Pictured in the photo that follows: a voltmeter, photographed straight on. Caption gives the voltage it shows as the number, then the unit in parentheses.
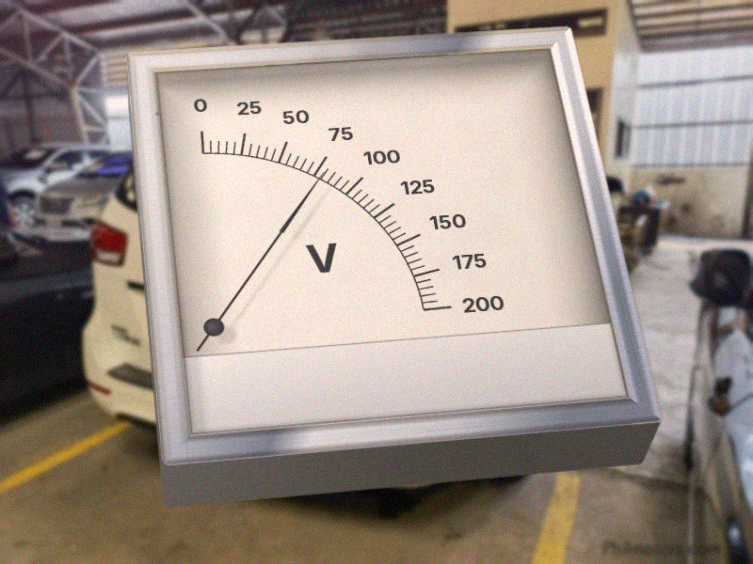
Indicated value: 80 (V)
